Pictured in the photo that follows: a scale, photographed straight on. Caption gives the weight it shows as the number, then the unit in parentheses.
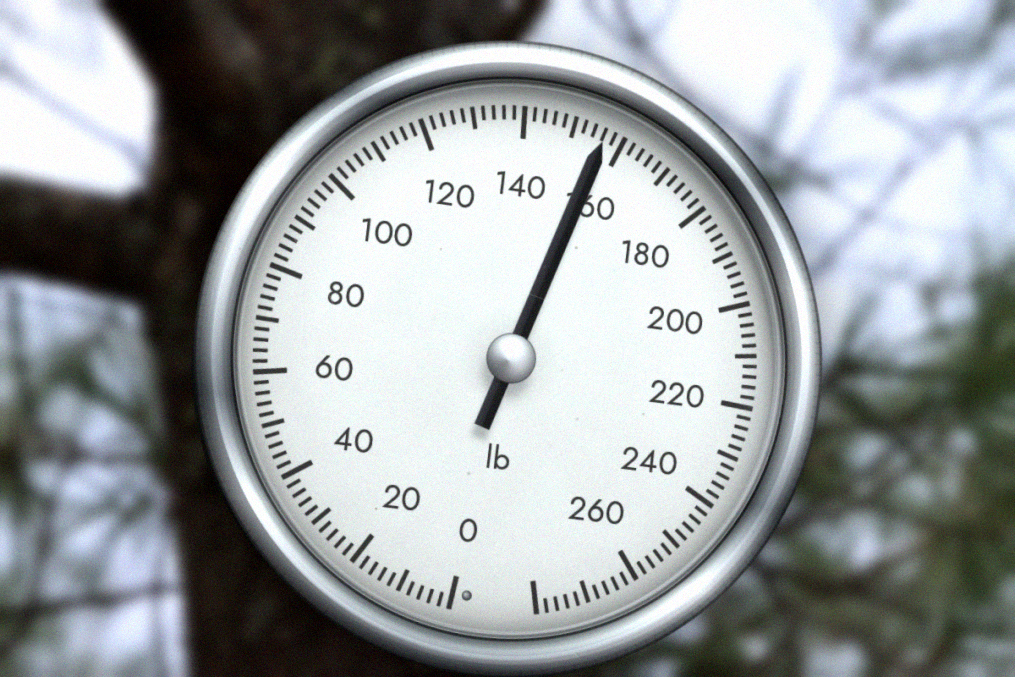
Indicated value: 156 (lb)
